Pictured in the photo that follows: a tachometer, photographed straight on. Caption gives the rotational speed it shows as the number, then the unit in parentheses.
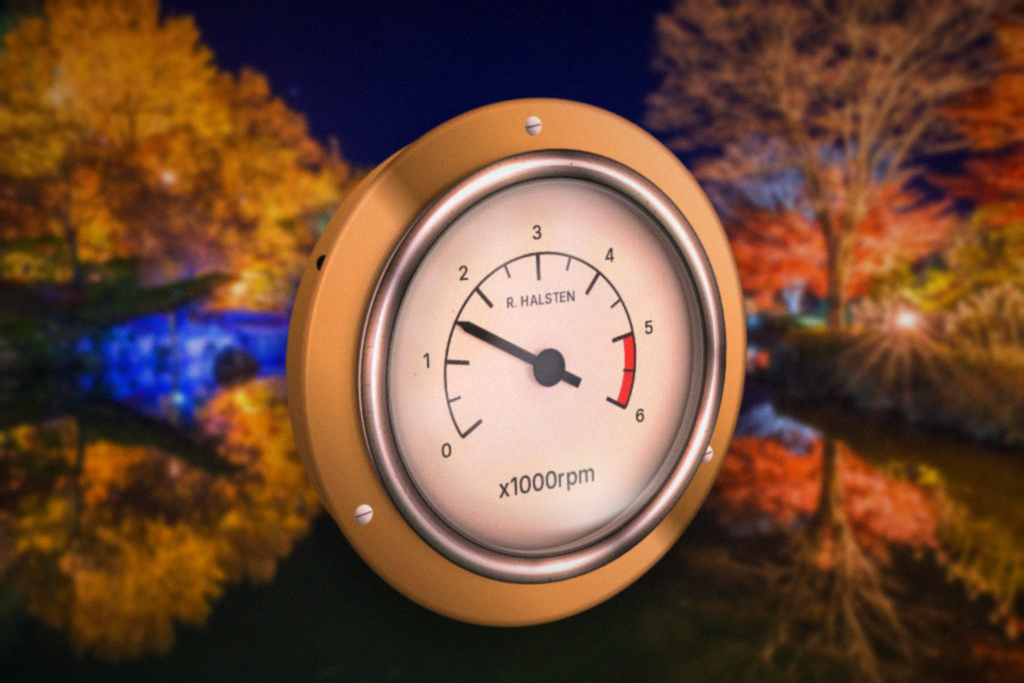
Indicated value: 1500 (rpm)
